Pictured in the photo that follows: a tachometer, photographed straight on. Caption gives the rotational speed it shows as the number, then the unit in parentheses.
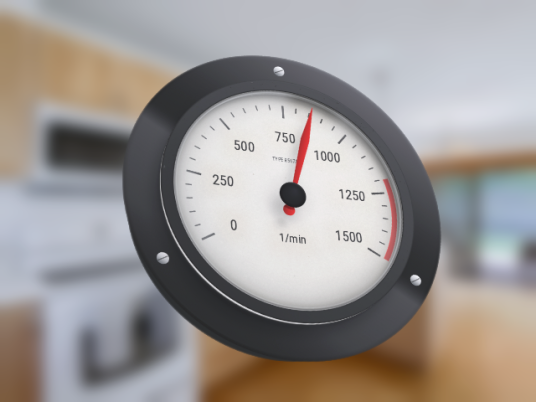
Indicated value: 850 (rpm)
